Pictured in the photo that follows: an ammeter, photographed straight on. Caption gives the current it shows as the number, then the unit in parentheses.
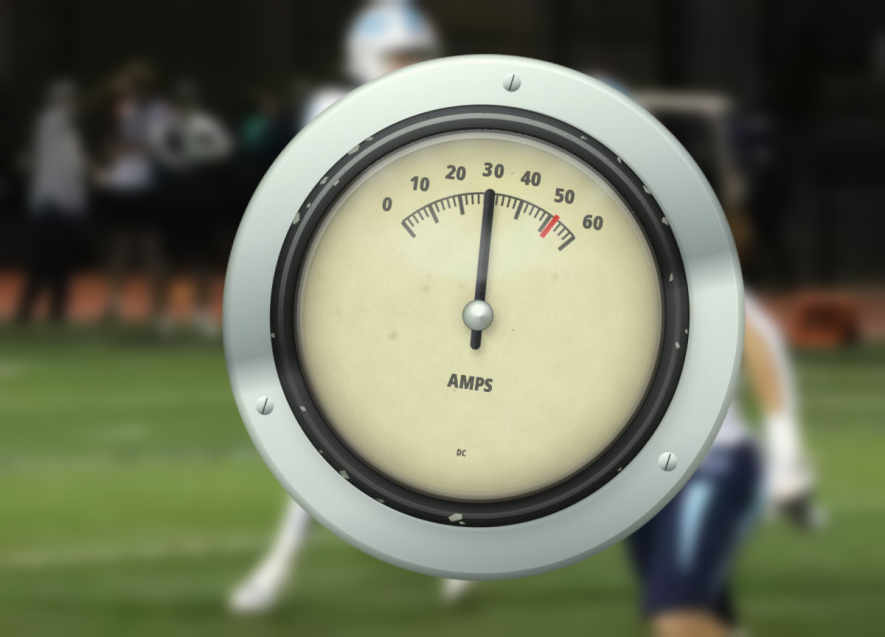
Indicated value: 30 (A)
